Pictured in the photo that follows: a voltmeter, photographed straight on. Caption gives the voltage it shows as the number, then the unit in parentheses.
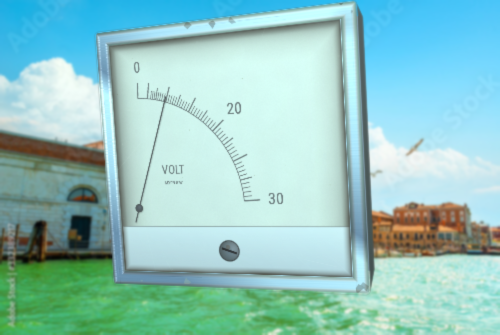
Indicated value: 10 (V)
